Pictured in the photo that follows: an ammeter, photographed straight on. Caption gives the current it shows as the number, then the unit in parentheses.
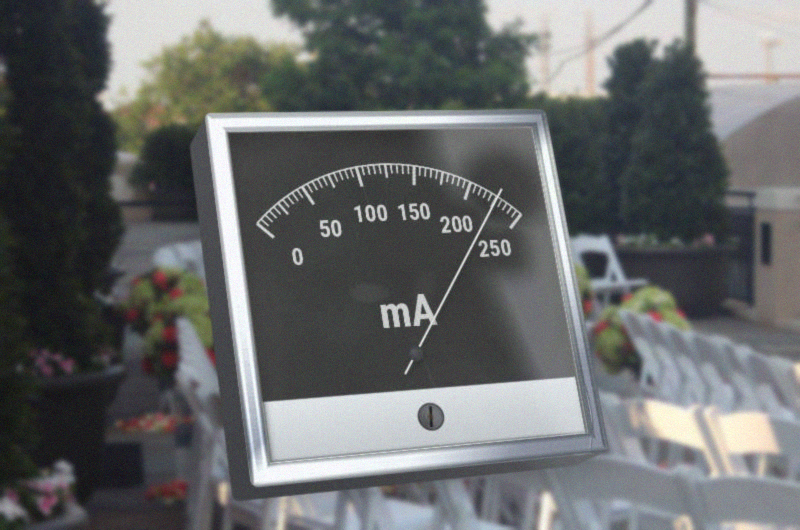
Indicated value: 225 (mA)
